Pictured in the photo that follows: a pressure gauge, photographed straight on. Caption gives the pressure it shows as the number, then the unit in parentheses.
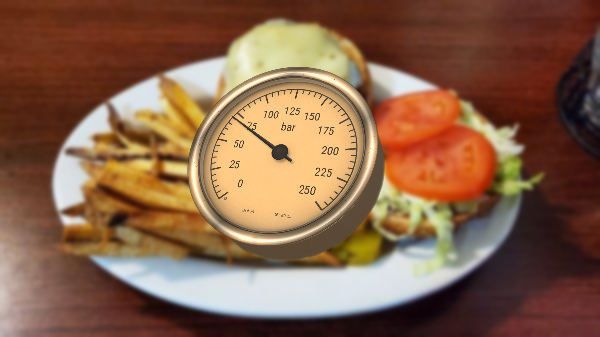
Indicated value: 70 (bar)
